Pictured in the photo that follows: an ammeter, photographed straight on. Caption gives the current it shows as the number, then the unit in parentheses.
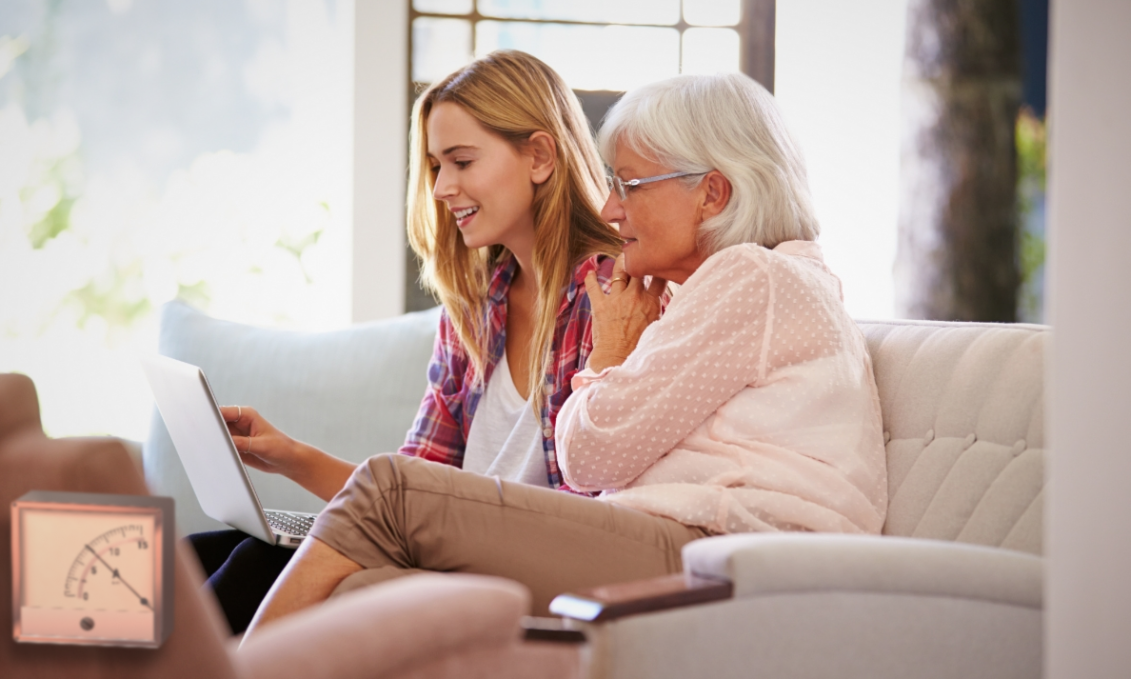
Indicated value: 7.5 (A)
